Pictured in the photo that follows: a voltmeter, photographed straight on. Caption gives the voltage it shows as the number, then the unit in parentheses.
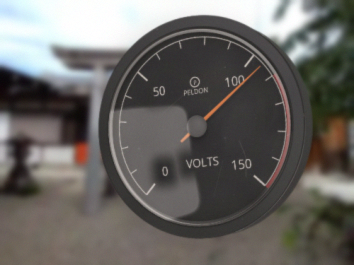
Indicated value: 105 (V)
